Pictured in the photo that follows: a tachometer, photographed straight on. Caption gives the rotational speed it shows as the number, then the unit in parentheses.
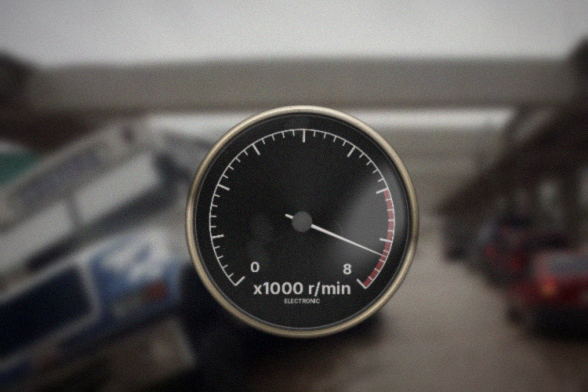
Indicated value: 7300 (rpm)
